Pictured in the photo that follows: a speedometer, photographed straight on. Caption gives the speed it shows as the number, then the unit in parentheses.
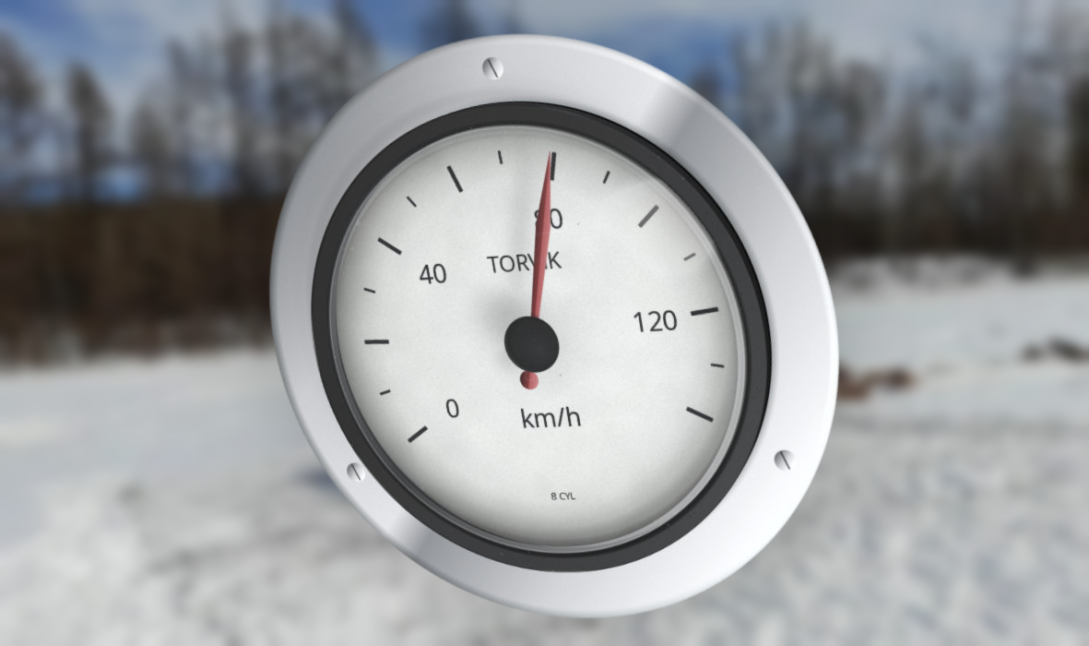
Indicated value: 80 (km/h)
